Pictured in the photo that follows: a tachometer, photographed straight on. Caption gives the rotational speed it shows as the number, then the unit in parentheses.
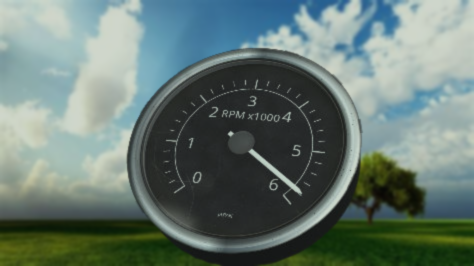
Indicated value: 5800 (rpm)
